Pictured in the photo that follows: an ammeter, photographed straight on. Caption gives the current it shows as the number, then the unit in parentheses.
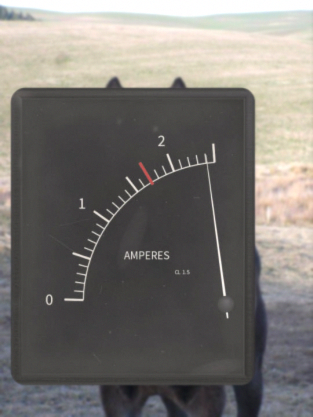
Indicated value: 2.4 (A)
